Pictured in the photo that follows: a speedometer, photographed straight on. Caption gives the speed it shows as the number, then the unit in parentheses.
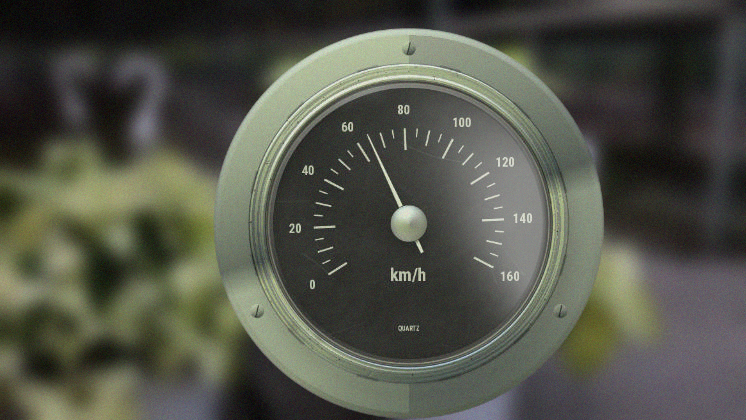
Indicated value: 65 (km/h)
